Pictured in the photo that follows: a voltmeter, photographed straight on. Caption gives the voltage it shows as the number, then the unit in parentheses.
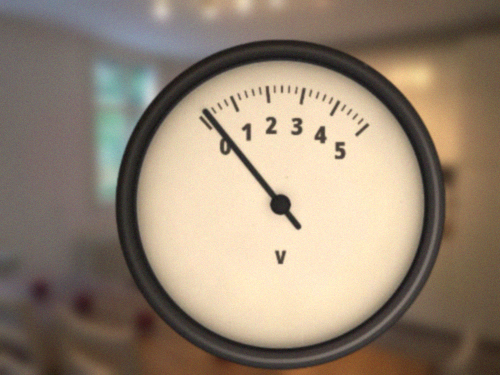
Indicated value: 0.2 (V)
